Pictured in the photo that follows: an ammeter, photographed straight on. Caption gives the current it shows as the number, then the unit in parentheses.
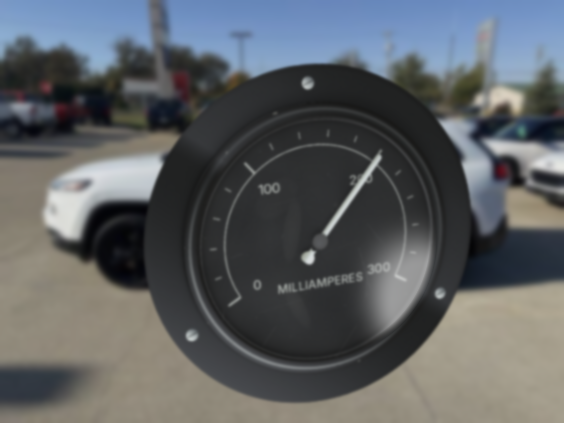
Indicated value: 200 (mA)
